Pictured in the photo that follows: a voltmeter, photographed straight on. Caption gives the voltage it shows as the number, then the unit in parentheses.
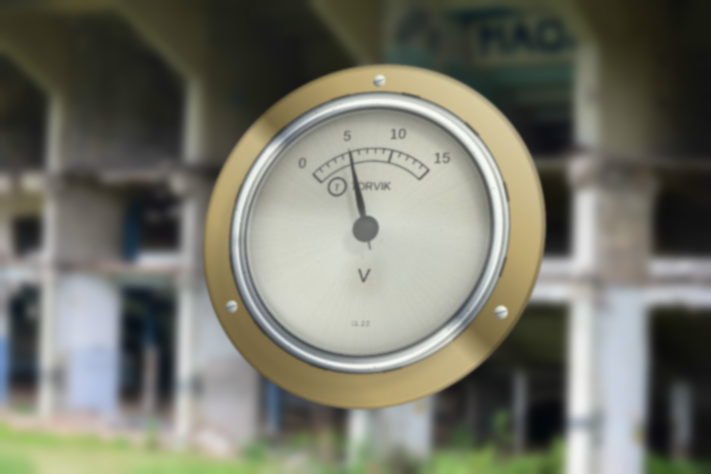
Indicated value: 5 (V)
